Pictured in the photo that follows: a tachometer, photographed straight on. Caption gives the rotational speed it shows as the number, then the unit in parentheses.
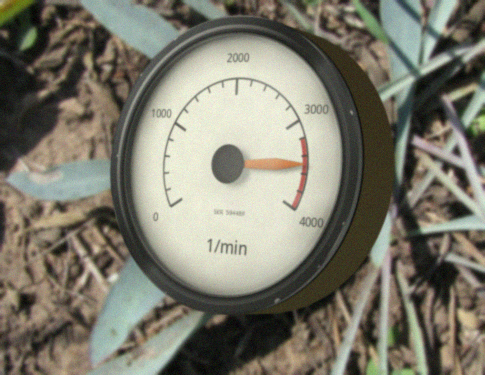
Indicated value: 3500 (rpm)
